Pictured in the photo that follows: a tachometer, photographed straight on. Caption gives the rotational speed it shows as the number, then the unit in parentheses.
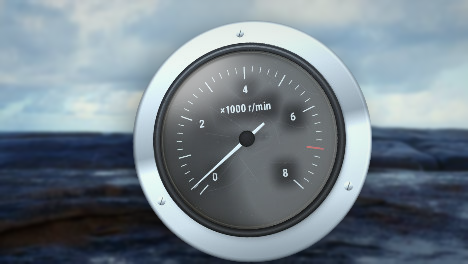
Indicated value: 200 (rpm)
